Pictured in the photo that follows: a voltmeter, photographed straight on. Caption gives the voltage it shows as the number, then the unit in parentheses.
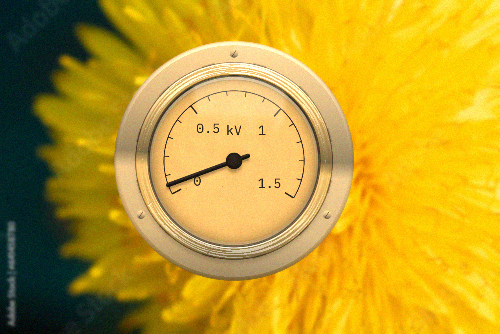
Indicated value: 0.05 (kV)
